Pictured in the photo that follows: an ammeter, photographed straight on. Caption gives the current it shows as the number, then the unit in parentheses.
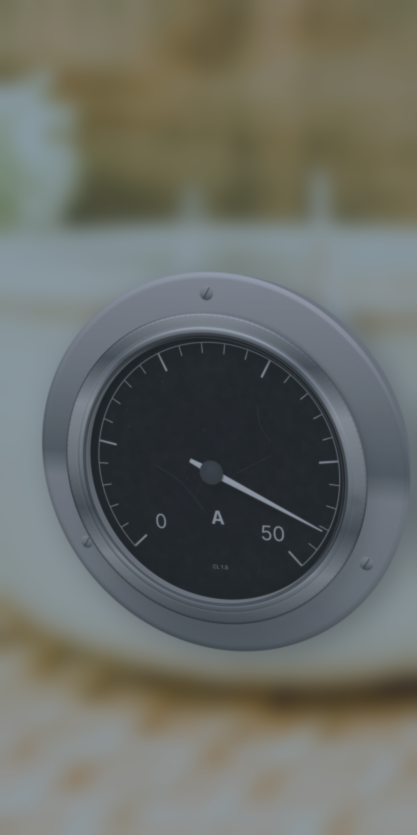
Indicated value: 46 (A)
